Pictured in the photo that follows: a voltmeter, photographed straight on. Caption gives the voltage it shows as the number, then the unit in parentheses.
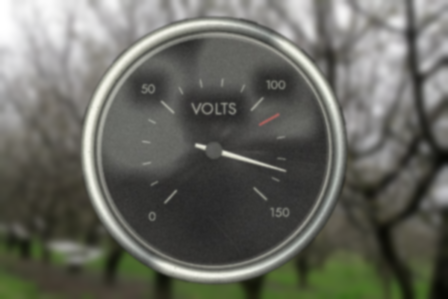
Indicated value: 135 (V)
